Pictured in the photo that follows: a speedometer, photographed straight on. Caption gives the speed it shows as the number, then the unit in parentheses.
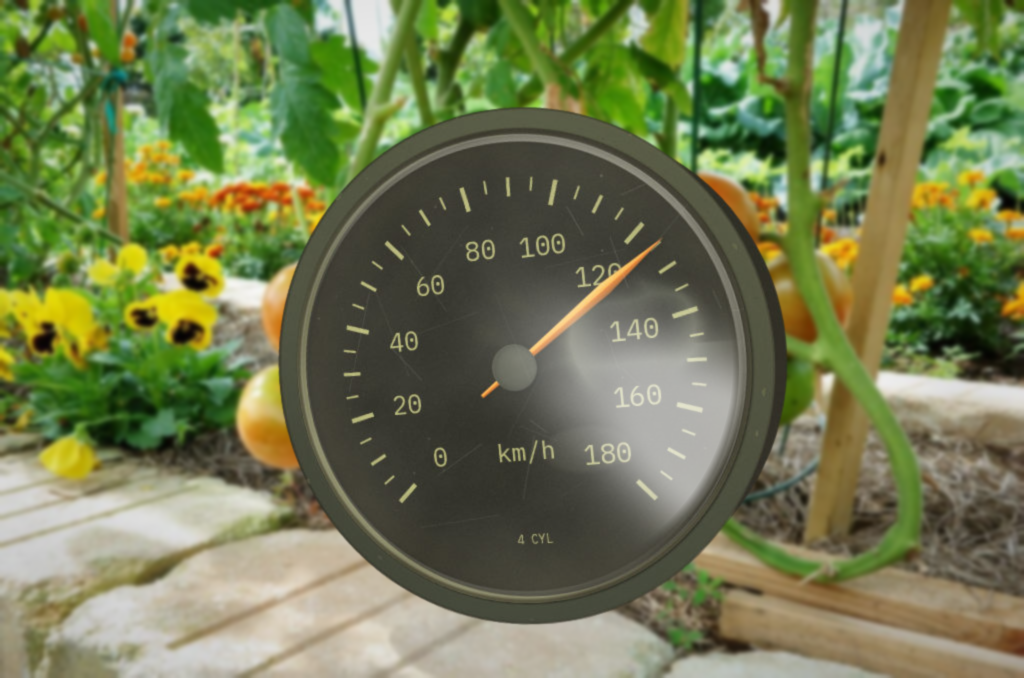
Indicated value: 125 (km/h)
